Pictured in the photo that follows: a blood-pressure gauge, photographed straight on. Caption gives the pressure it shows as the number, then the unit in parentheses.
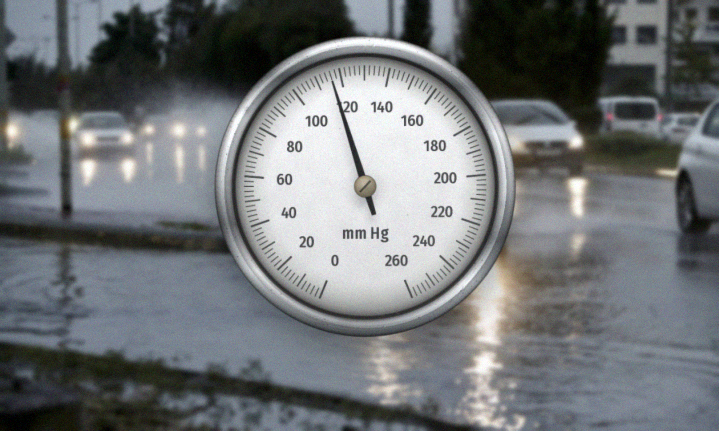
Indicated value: 116 (mmHg)
